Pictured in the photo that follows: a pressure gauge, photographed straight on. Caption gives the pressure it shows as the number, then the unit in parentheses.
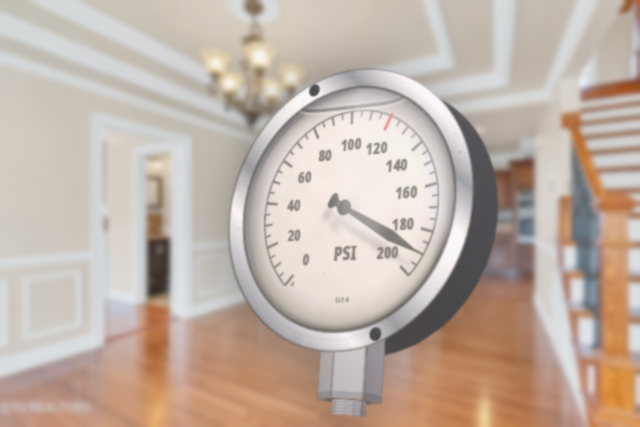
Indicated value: 190 (psi)
